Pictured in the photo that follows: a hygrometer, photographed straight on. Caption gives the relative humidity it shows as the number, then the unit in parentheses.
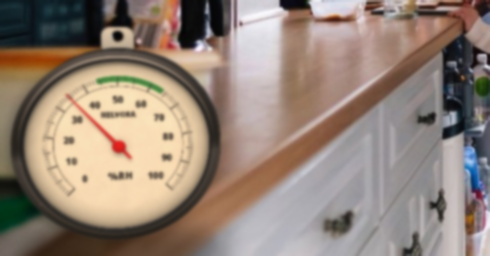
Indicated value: 35 (%)
